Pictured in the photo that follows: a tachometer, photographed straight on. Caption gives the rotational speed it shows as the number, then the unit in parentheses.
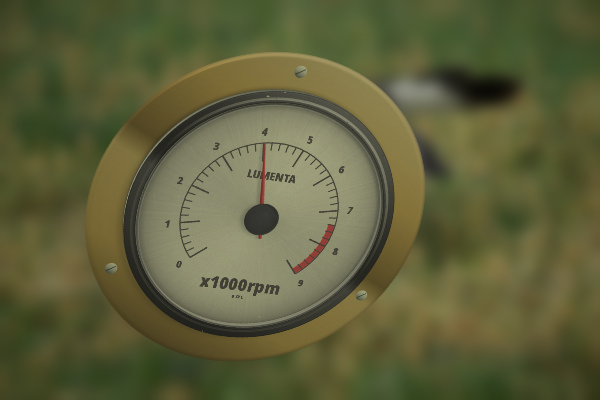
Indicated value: 4000 (rpm)
